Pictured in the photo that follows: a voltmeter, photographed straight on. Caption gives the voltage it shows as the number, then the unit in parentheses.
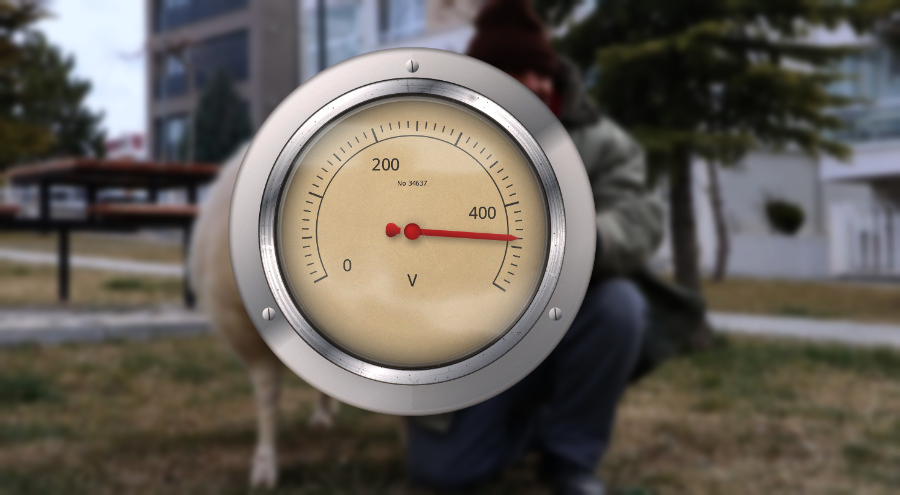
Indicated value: 440 (V)
